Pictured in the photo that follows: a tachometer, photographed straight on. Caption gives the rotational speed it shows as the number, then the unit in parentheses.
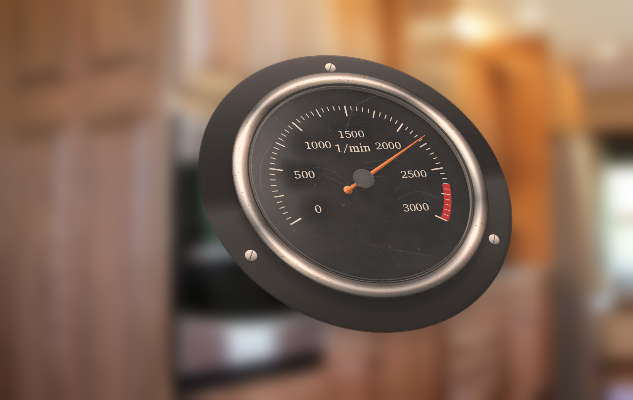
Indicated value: 2200 (rpm)
